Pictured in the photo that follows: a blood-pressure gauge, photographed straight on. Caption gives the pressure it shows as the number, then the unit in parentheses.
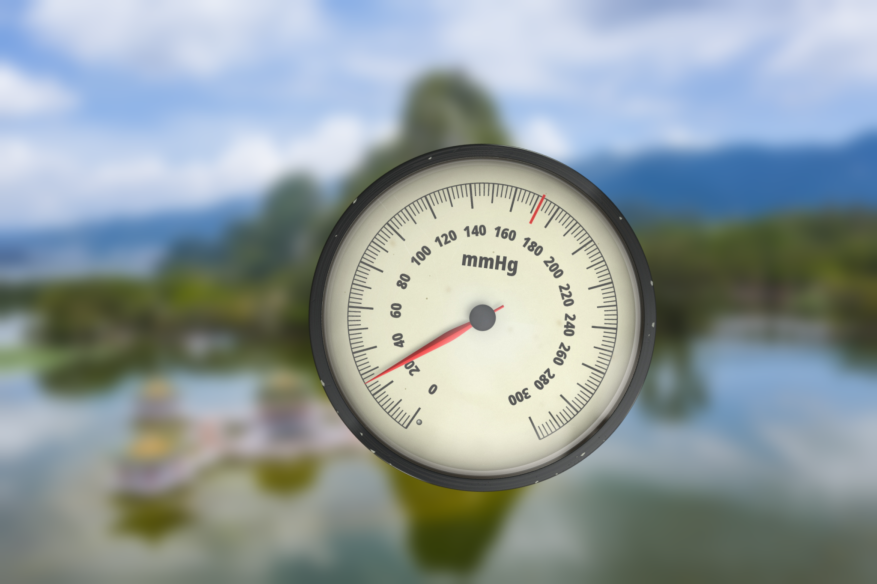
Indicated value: 26 (mmHg)
